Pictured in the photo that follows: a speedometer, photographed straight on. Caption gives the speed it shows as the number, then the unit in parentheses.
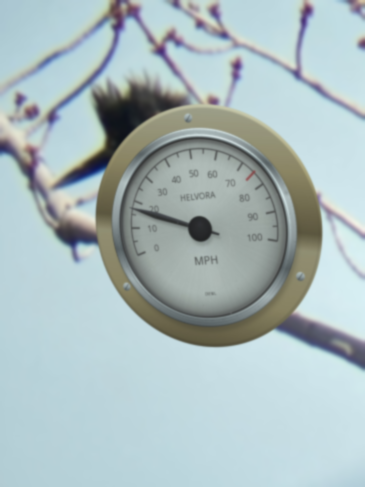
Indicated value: 17.5 (mph)
